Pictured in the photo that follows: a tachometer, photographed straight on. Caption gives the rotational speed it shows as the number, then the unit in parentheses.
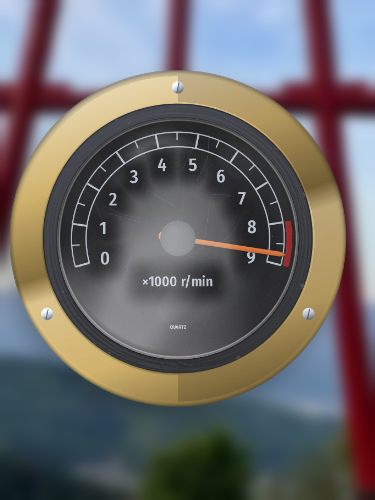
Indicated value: 8750 (rpm)
